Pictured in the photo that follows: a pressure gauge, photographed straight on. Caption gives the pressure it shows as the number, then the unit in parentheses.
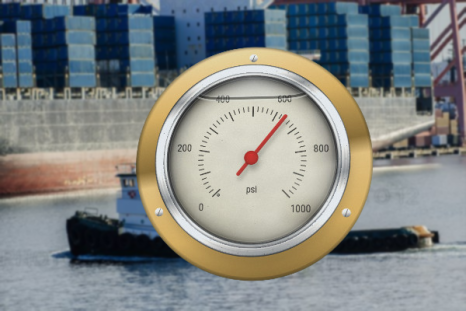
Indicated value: 640 (psi)
